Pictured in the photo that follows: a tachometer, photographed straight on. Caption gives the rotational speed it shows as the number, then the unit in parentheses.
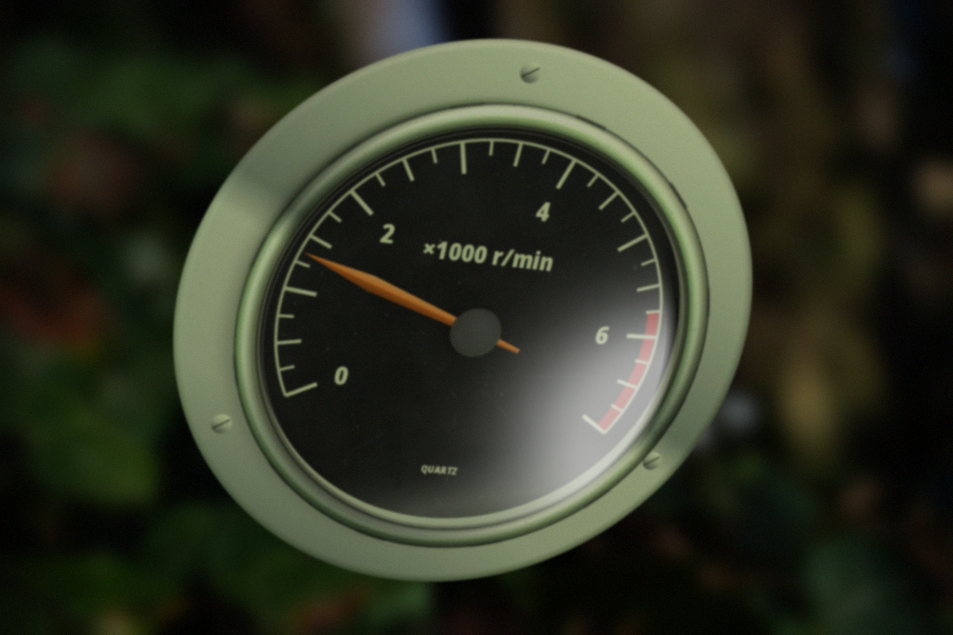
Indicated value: 1375 (rpm)
